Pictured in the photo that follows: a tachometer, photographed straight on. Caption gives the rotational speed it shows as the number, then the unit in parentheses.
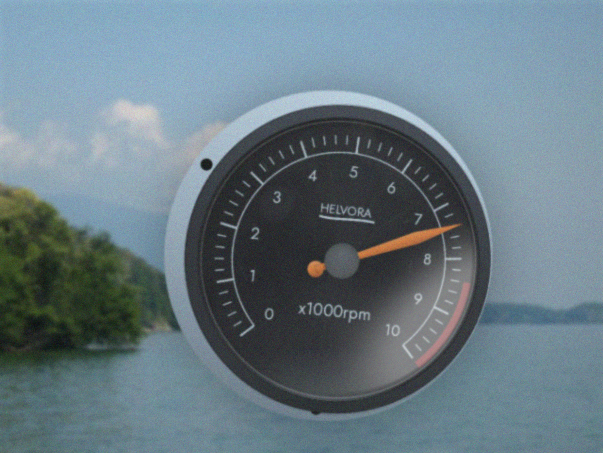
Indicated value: 7400 (rpm)
